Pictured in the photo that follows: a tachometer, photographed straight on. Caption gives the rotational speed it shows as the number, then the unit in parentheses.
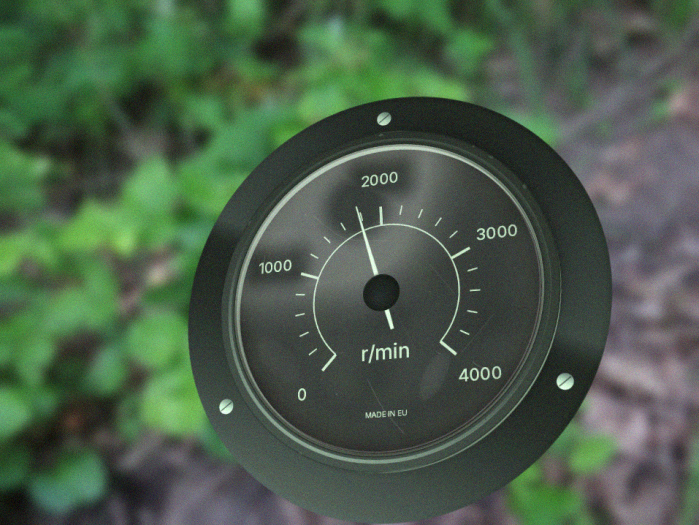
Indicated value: 1800 (rpm)
